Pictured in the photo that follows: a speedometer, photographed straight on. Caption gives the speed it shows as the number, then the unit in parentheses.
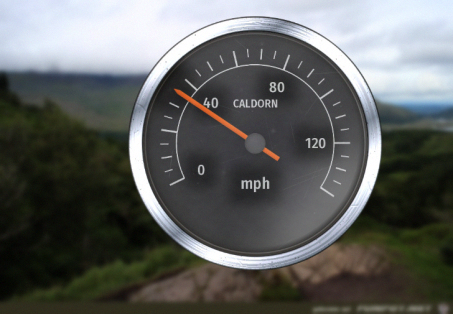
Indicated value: 35 (mph)
